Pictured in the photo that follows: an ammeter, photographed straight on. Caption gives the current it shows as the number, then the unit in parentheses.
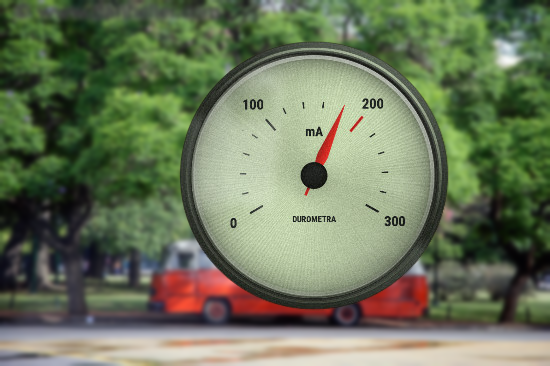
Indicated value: 180 (mA)
